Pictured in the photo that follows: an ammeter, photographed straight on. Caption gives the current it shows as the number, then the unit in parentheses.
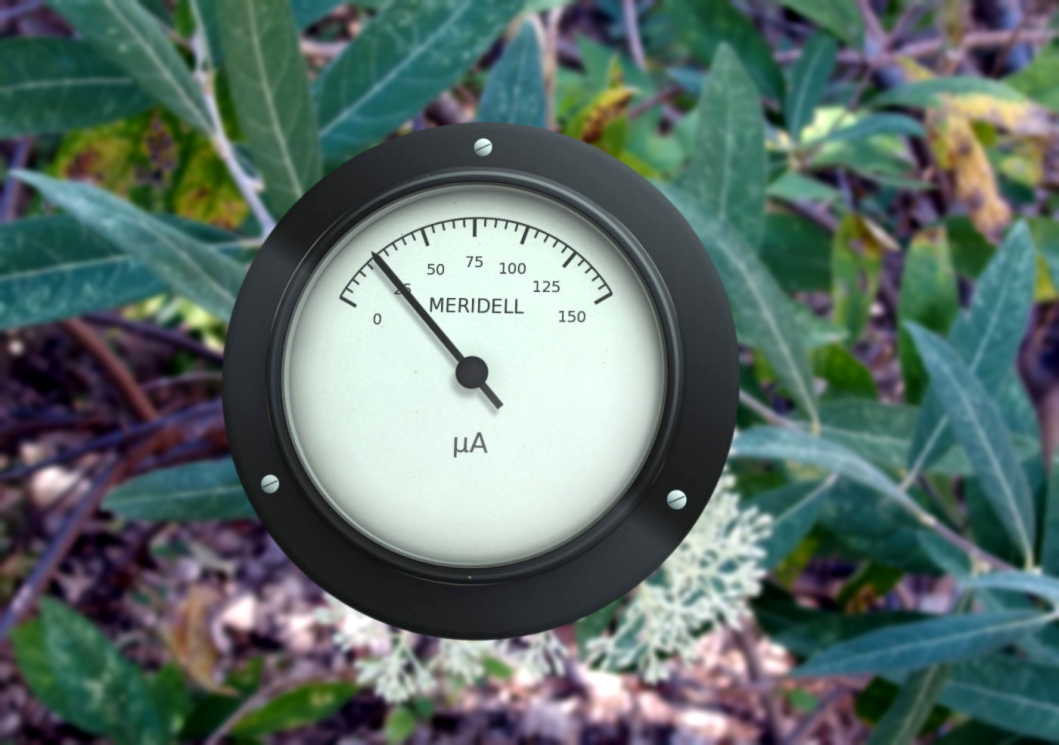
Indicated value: 25 (µA)
